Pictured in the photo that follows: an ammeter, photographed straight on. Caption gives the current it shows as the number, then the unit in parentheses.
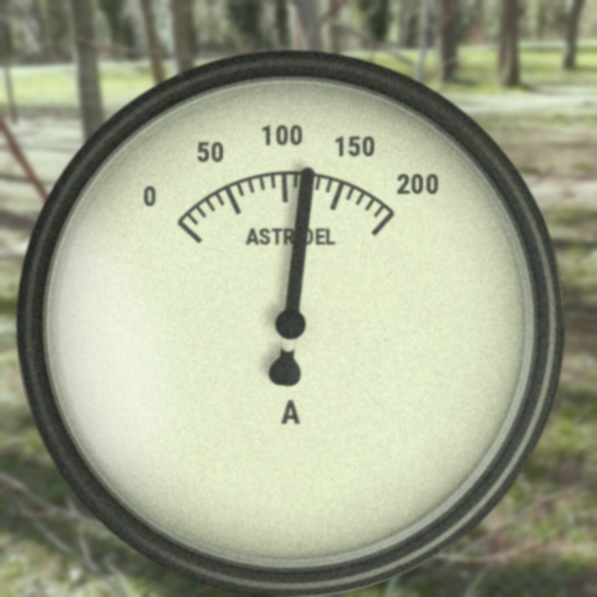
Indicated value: 120 (A)
